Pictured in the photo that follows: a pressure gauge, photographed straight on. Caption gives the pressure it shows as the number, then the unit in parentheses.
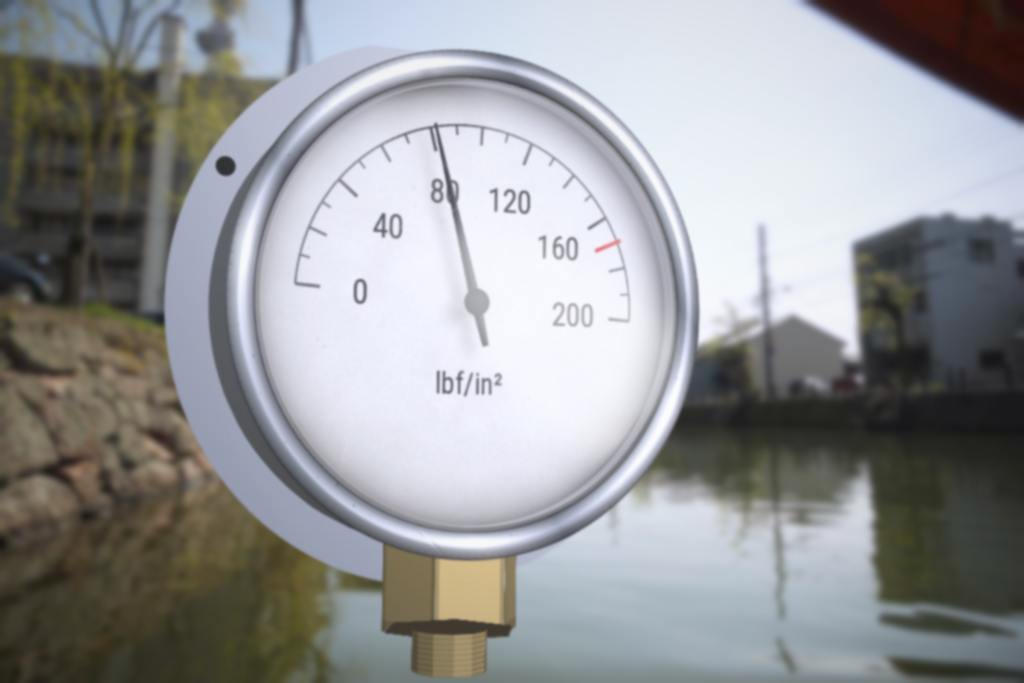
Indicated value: 80 (psi)
